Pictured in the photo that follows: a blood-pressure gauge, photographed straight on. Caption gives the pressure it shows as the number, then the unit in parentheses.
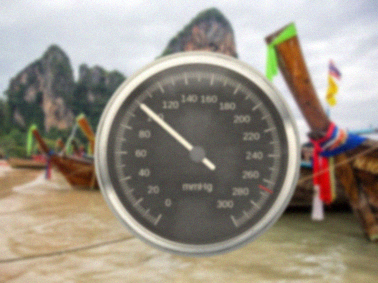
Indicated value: 100 (mmHg)
